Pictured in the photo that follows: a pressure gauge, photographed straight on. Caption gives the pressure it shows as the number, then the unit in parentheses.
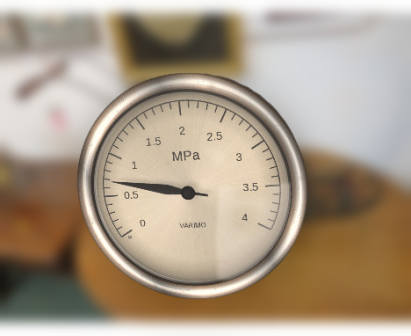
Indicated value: 0.7 (MPa)
